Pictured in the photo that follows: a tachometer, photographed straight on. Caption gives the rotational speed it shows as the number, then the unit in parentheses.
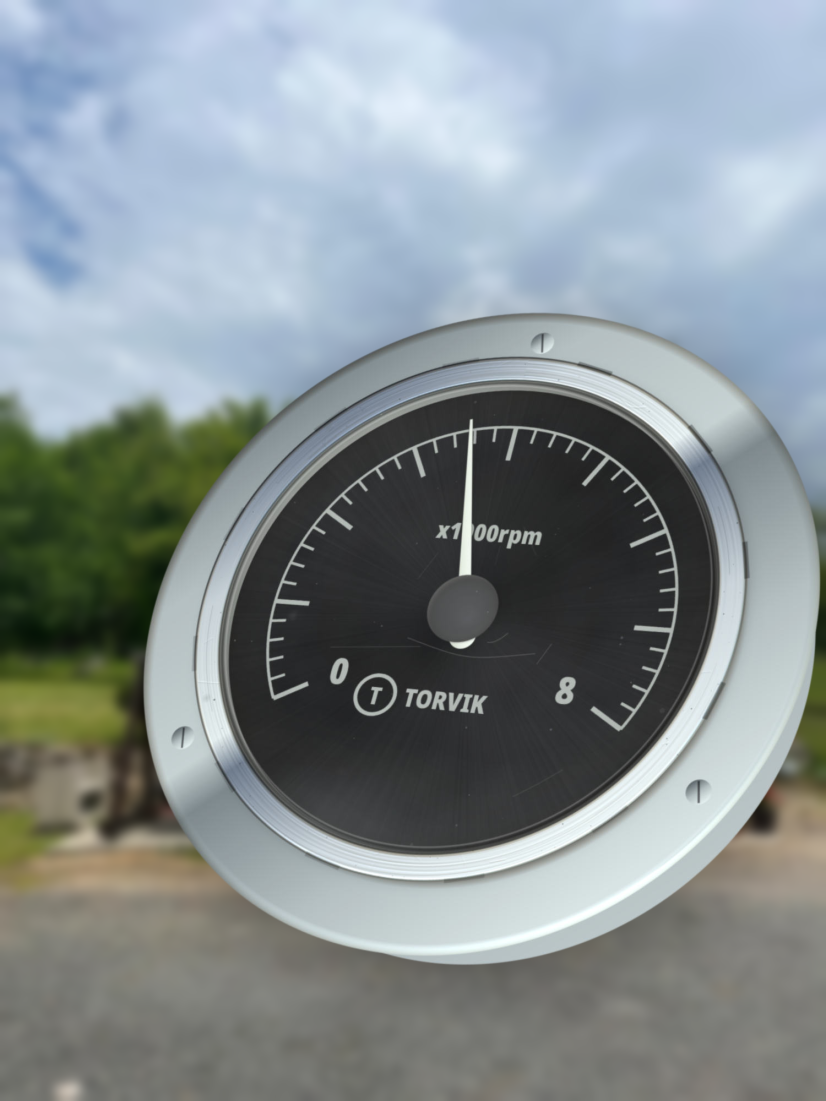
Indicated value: 3600 (rpm)
